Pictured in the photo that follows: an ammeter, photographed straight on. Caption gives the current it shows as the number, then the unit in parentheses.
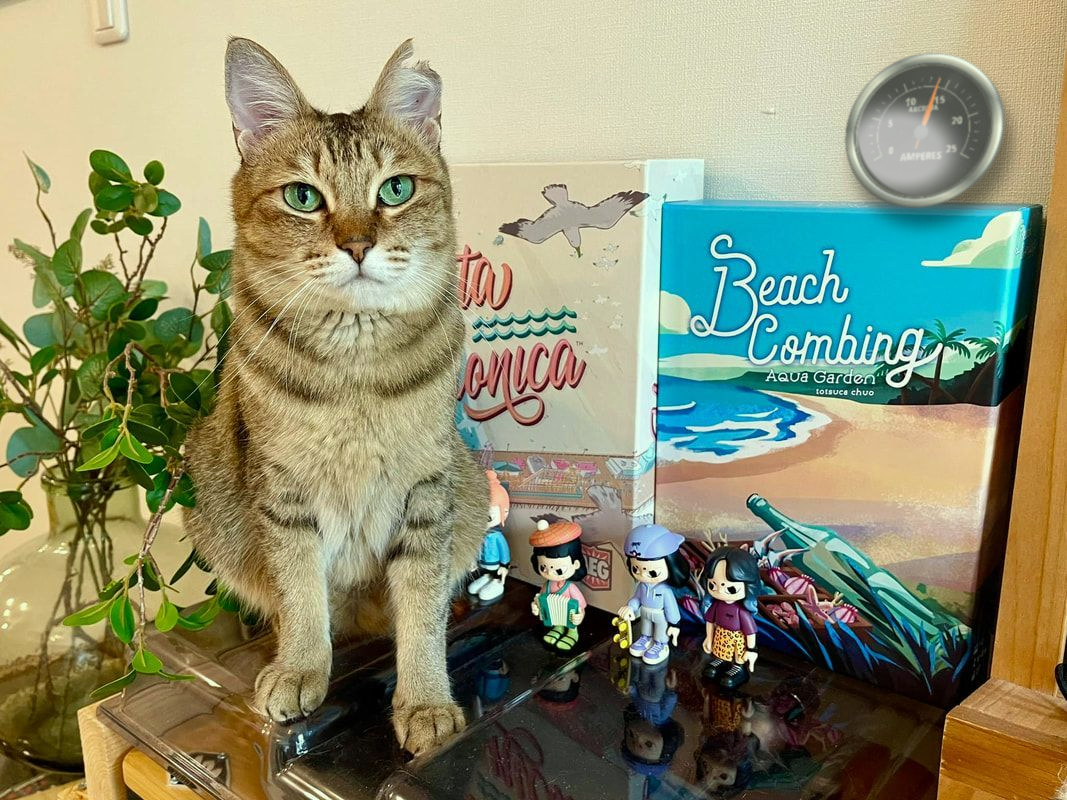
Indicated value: 14 (A)
